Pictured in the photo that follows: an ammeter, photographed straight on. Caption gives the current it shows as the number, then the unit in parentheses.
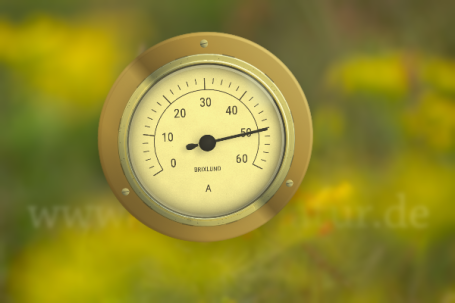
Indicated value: 50 (A)
